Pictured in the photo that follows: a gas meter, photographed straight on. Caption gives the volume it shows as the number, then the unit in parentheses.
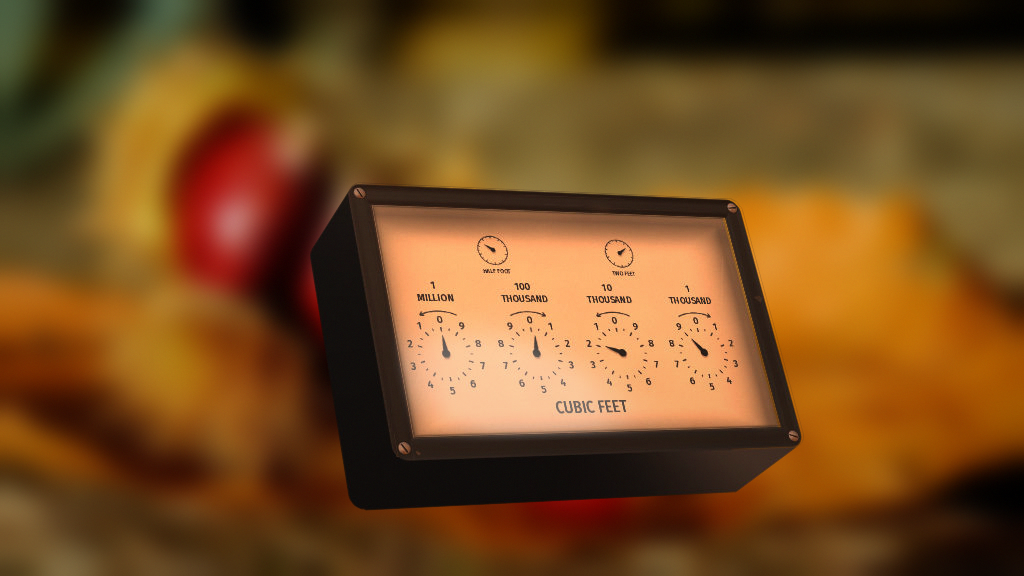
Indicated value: 1900 (ft³)
